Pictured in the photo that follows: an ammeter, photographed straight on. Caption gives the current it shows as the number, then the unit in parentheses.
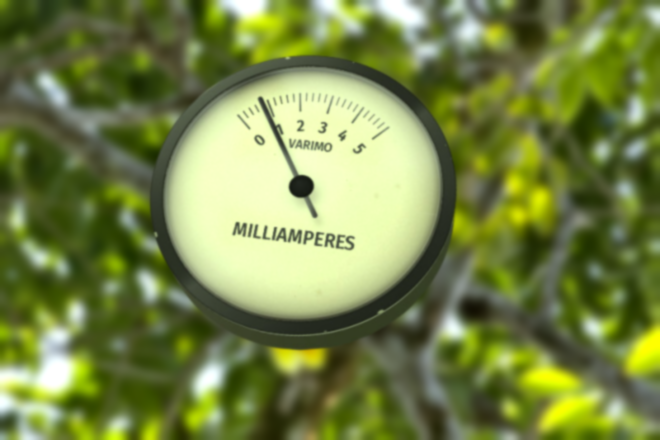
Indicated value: 0.8 (mA)
